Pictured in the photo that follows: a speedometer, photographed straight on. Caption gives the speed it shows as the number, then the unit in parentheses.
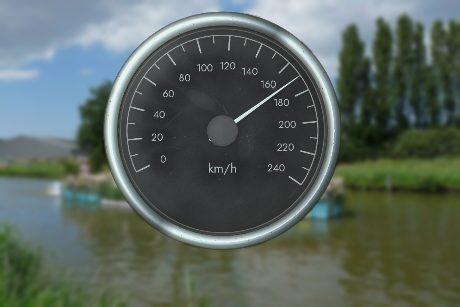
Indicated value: 170 (km/h)
